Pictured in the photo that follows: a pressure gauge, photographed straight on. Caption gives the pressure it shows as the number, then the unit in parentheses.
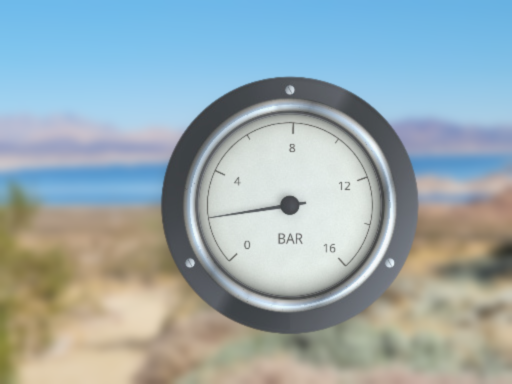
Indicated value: 2 (bar)
